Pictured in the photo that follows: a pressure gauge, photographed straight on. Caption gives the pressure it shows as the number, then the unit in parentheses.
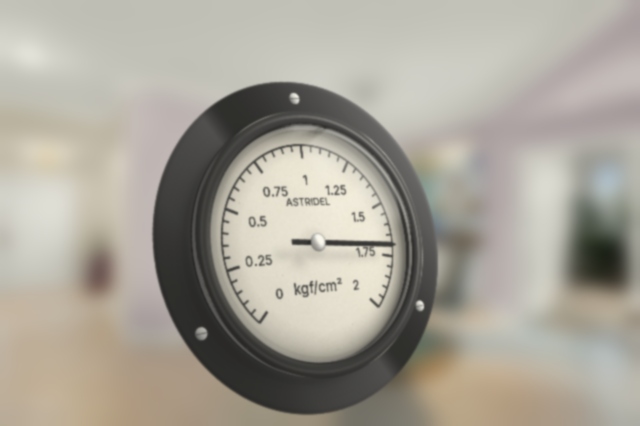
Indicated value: 1.7 (kg/cm²)
